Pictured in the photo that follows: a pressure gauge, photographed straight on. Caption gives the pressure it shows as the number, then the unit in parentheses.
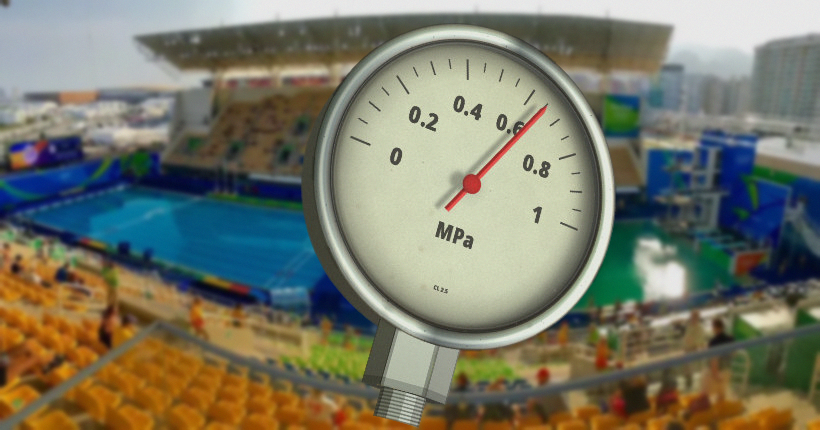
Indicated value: 0.65 (MPa)
